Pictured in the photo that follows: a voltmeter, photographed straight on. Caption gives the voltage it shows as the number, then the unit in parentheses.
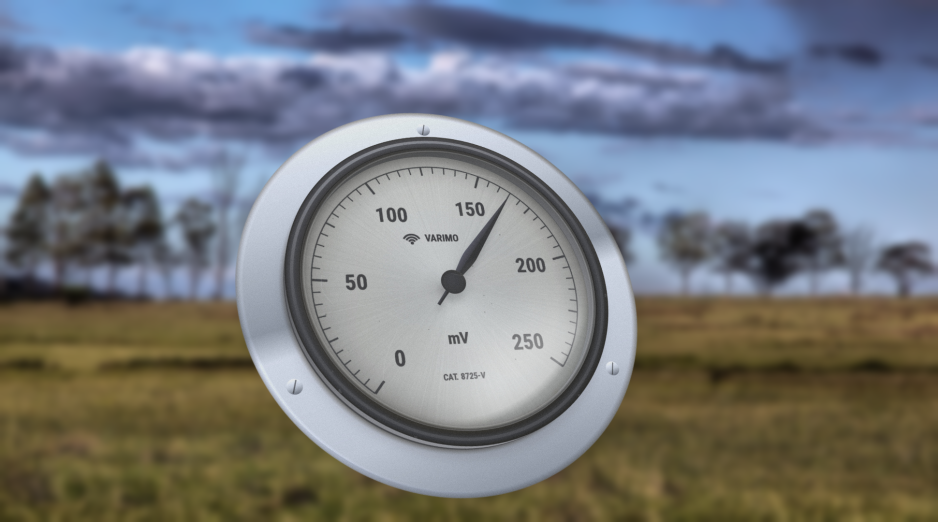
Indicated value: 165 (mV)
